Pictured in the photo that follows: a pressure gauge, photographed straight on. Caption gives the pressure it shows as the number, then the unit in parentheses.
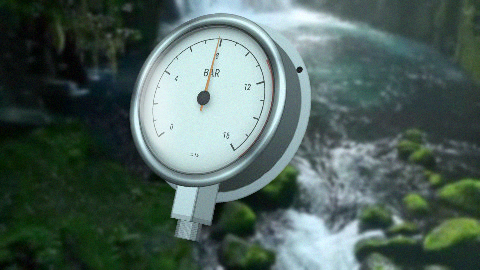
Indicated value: 8 (bar)
